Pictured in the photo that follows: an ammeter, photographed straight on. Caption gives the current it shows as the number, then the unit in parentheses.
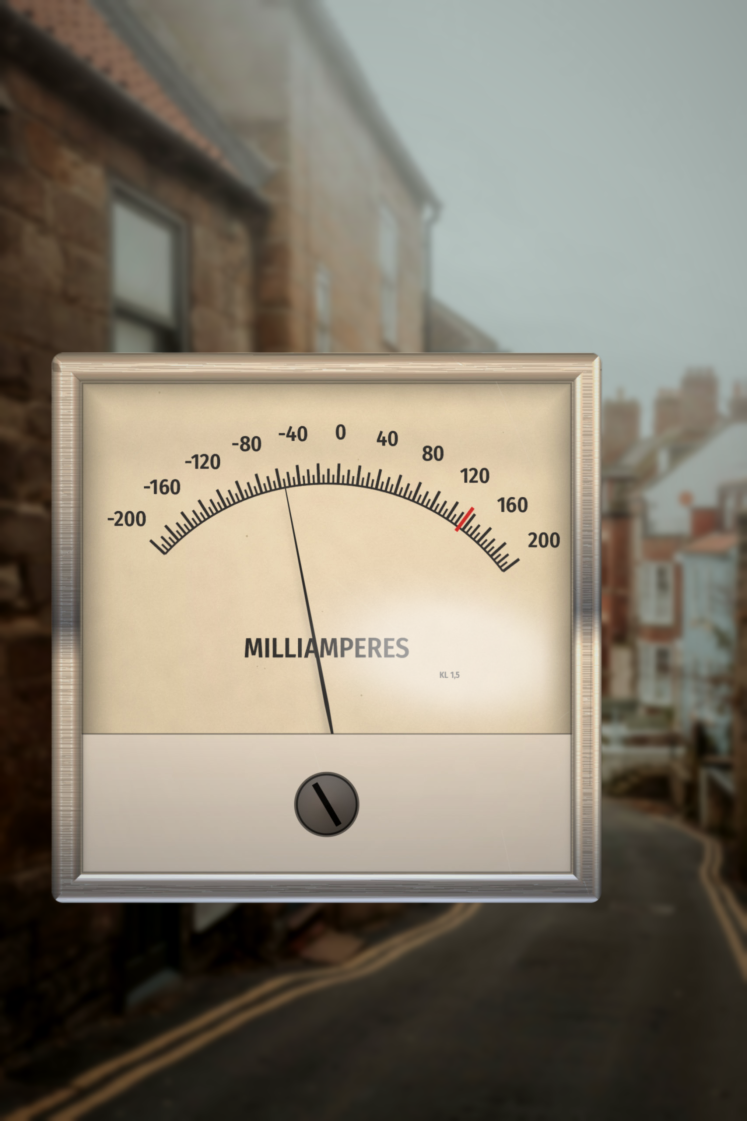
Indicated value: -55 (mA)
